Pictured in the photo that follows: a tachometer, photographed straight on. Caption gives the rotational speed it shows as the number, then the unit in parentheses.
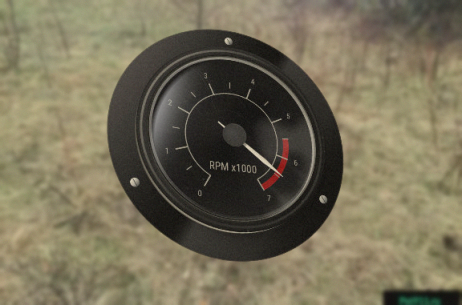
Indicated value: 6500 (rpm)
